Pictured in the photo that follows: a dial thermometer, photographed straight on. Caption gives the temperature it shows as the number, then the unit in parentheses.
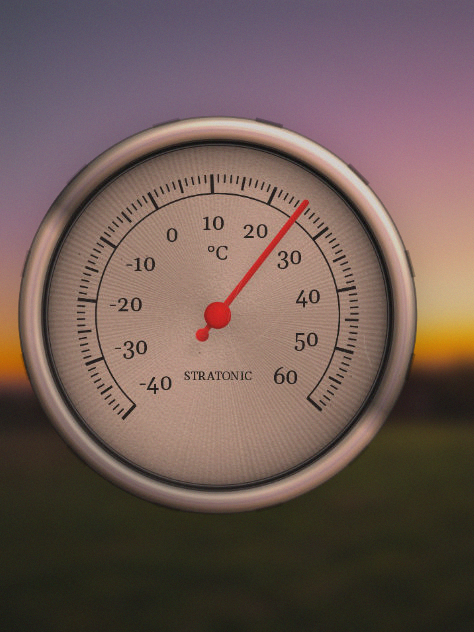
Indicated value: 25 (°C)
